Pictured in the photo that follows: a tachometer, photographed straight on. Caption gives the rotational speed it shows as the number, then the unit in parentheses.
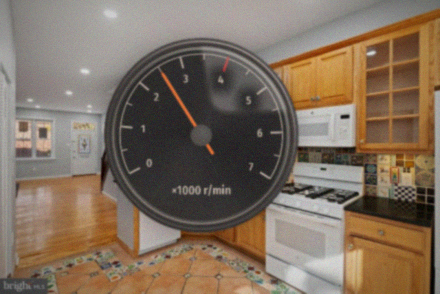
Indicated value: 2500 (rpm)
